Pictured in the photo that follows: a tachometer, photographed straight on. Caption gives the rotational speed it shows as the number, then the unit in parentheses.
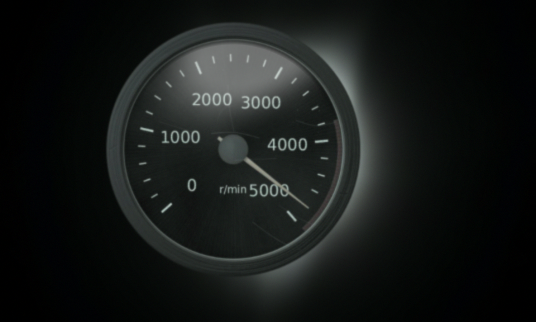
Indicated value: 4800 (rpm)
